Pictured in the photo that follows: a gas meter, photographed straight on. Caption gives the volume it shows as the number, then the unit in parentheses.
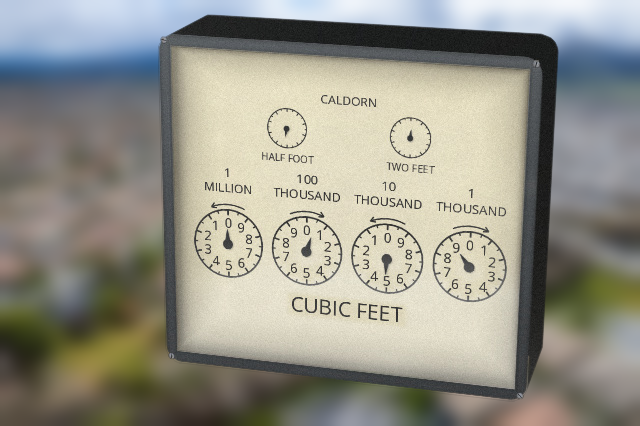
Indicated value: 4900 (ft³)
